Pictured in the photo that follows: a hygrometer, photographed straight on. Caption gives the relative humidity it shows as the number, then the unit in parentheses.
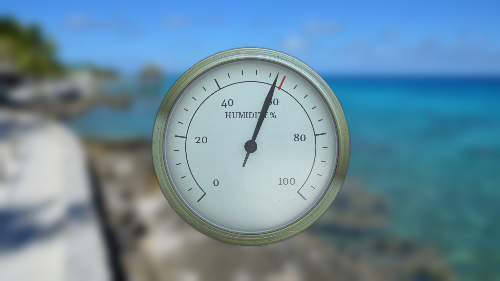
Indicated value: 58 (%)
